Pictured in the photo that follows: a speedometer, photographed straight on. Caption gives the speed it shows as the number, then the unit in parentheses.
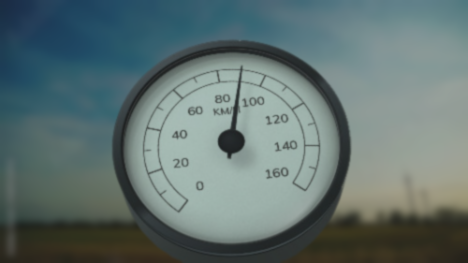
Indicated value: 90 (km/h)
